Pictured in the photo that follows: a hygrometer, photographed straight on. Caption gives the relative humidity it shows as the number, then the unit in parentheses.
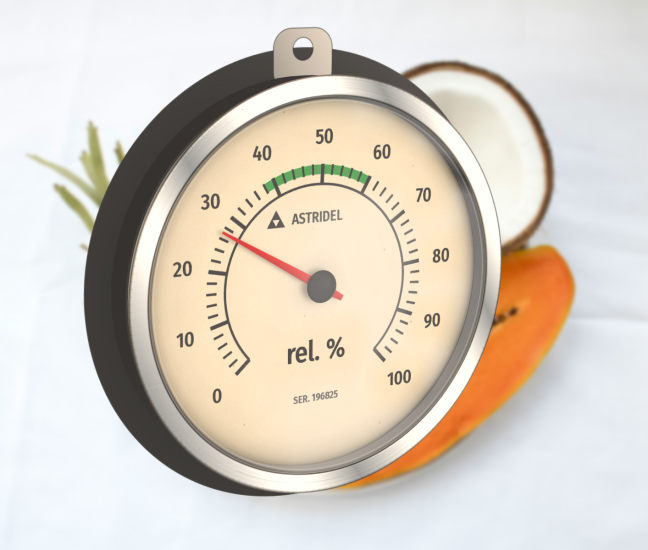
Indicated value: 27 (%)
